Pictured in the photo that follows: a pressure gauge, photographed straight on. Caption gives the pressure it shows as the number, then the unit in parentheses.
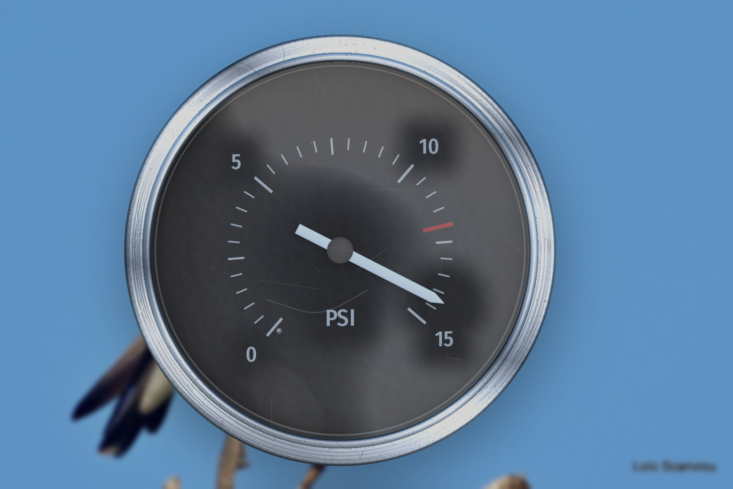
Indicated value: 14.25 (psi)
